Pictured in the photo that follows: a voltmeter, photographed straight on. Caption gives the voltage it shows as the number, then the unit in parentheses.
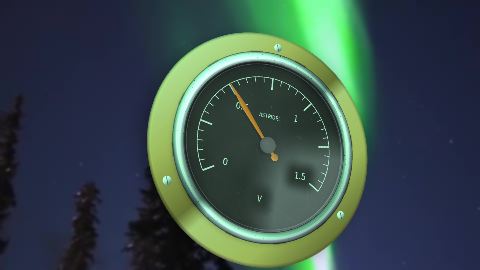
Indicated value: 0.5 (V)
